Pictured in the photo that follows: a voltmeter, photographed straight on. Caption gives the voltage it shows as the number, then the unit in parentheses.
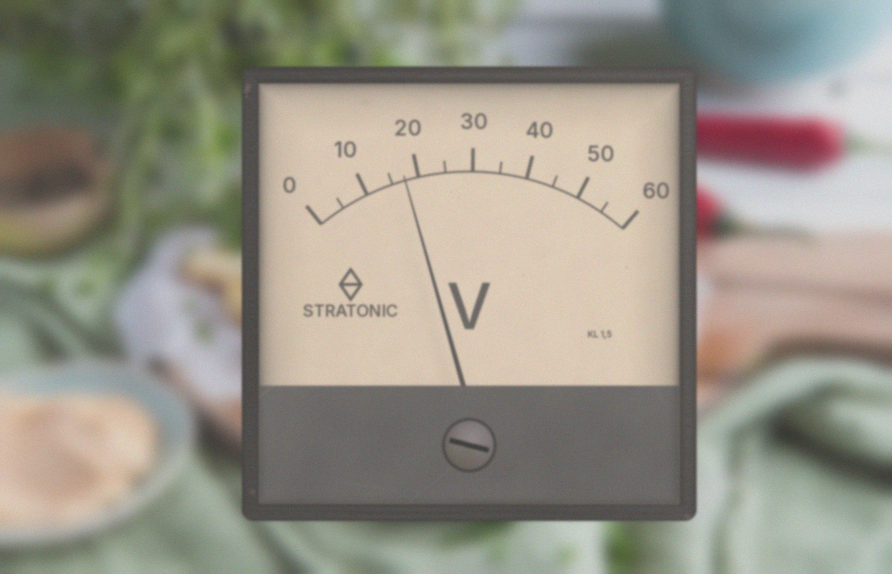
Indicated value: 17.5 (V)
